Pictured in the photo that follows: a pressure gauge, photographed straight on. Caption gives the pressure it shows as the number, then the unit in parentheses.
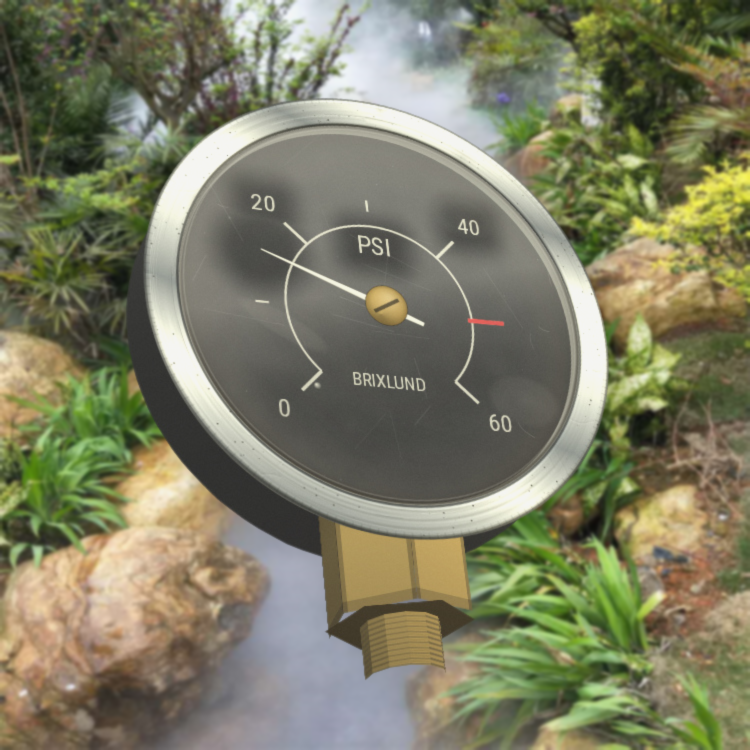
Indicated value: 15 (psi)
